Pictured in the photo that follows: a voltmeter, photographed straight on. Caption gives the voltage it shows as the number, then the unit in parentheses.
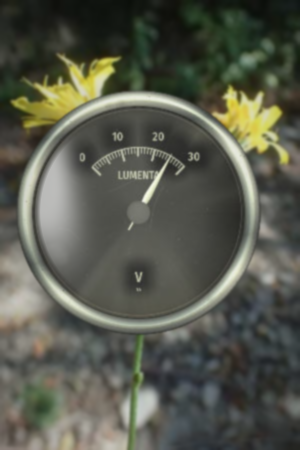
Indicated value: 25 (V)
